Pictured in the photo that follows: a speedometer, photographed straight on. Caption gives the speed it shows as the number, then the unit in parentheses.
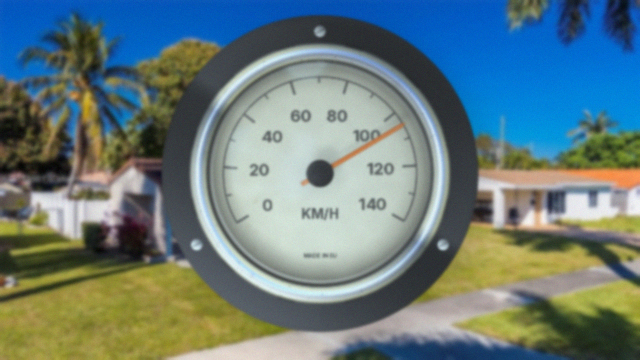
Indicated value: 105 (km/h)
